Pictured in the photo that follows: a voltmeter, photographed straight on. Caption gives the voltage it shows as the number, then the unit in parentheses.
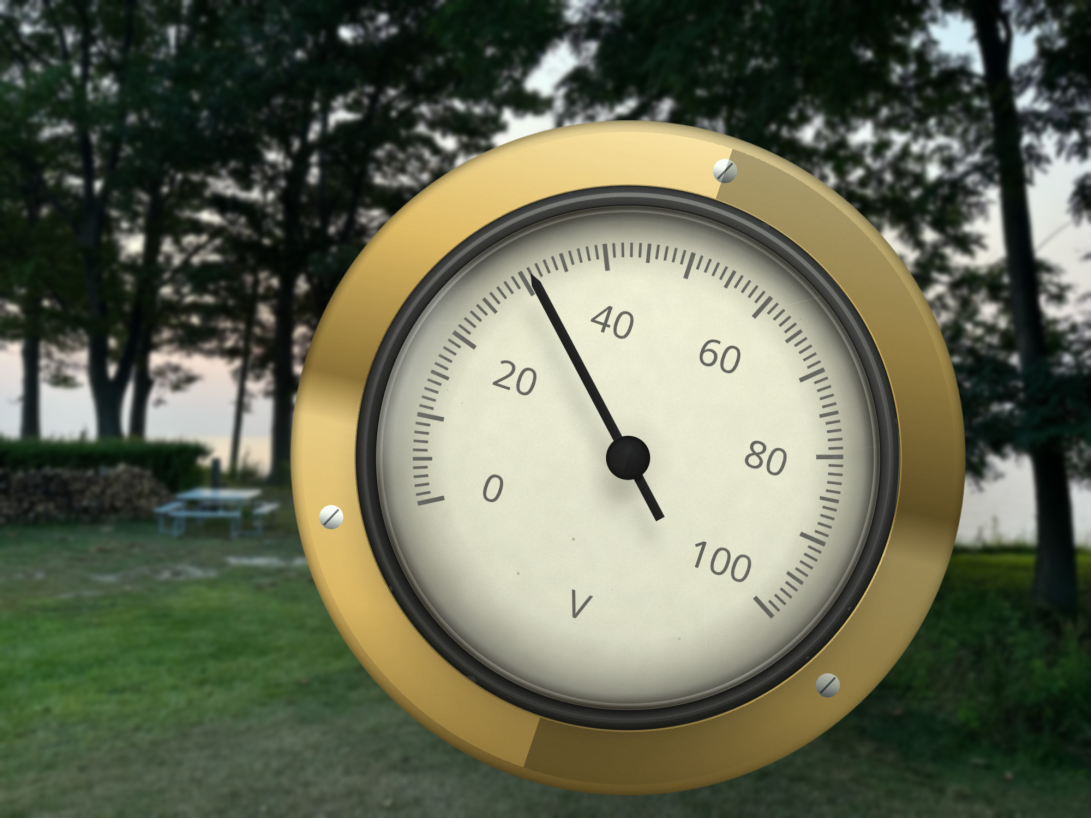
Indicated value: 31 (V)
